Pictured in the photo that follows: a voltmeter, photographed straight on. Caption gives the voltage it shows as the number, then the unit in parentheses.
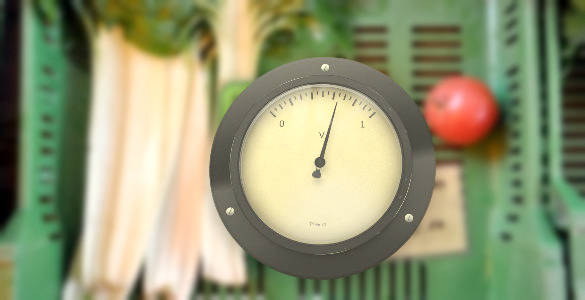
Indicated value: 0.65 (V)
